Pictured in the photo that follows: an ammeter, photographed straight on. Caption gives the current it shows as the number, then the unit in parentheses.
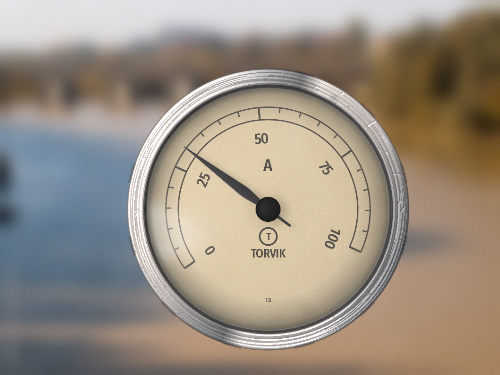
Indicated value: 30 (A)
